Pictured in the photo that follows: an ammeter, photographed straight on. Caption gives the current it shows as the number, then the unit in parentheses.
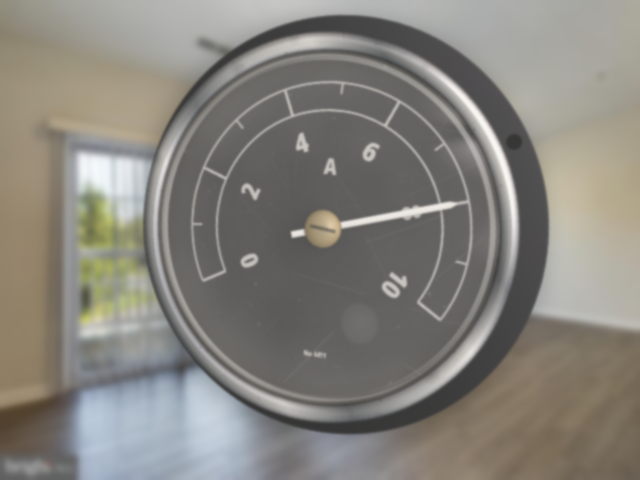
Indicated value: 8 (A)
